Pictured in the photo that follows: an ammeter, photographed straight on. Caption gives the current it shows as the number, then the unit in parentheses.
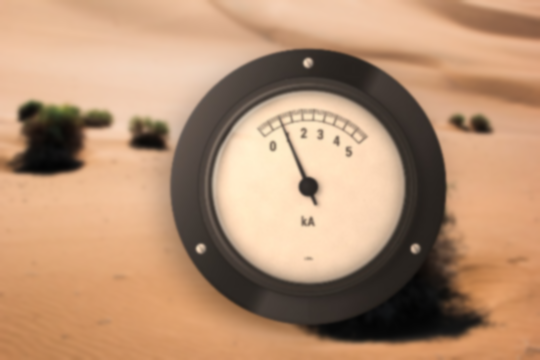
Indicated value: 1 (kA)
